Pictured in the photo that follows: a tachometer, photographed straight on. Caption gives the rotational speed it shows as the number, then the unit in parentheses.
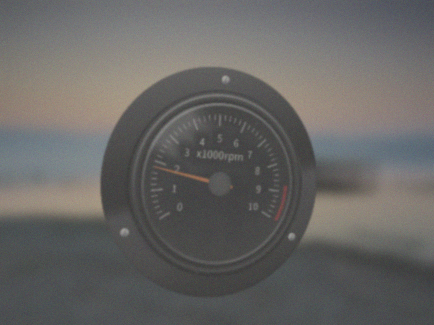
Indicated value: 1800 (rpm)
